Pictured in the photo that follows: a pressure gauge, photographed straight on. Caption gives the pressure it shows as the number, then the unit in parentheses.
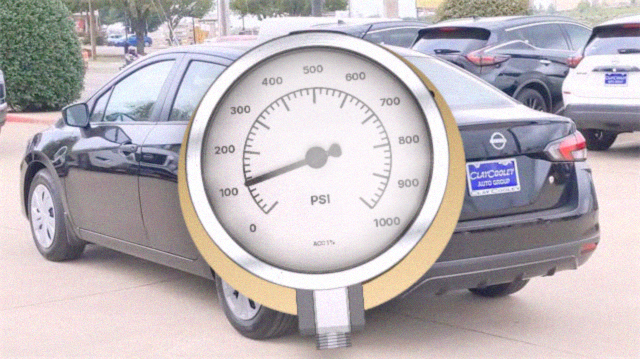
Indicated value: 100 (psi)
